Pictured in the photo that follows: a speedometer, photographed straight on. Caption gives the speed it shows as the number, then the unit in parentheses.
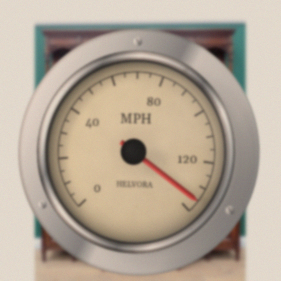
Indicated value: 135 (mph)
